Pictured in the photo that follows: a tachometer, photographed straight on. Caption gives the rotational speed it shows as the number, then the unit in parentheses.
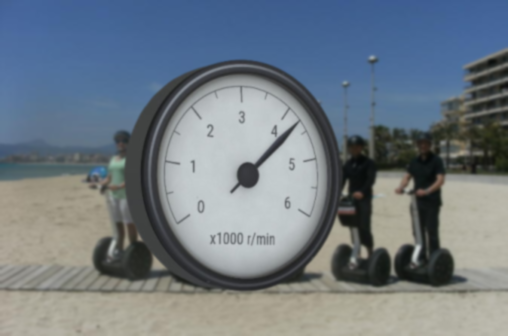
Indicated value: 4250 (rpm)
